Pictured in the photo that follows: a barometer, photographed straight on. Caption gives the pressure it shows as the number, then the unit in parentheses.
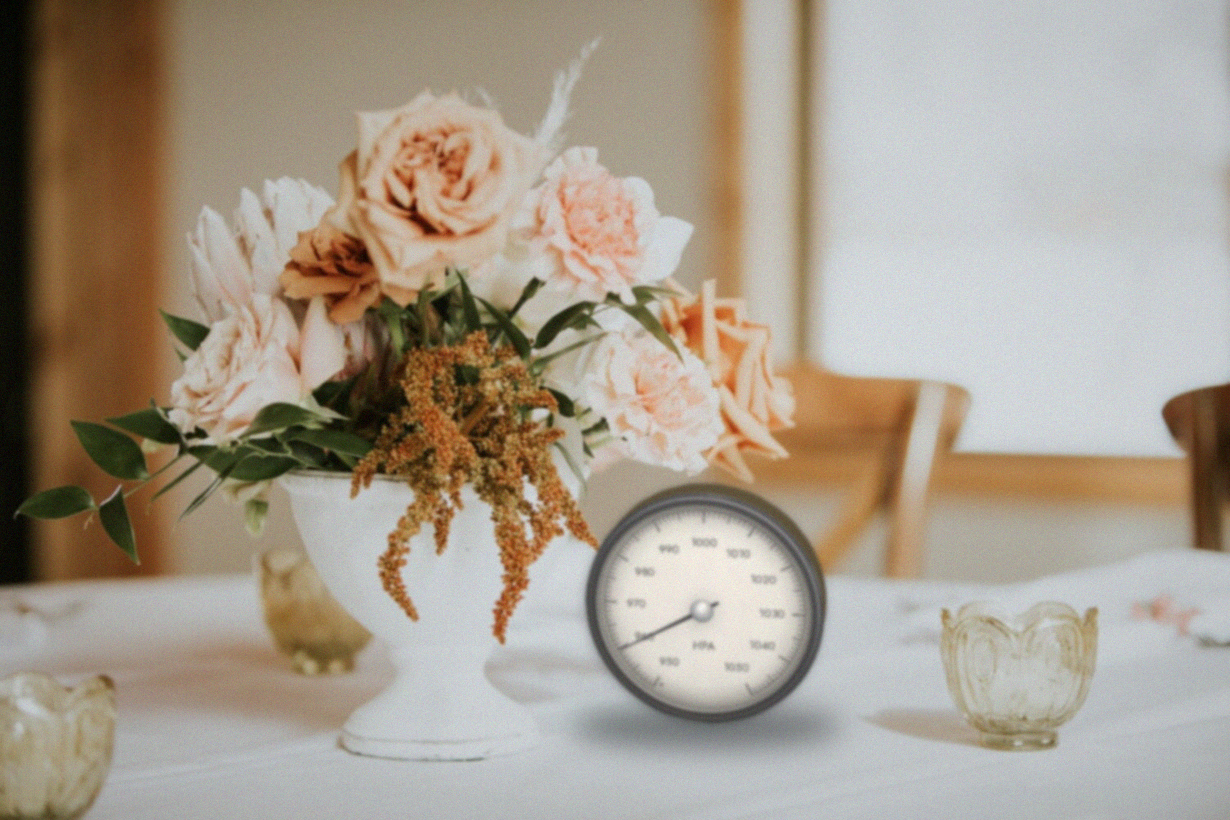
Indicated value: 960 (hPa)
